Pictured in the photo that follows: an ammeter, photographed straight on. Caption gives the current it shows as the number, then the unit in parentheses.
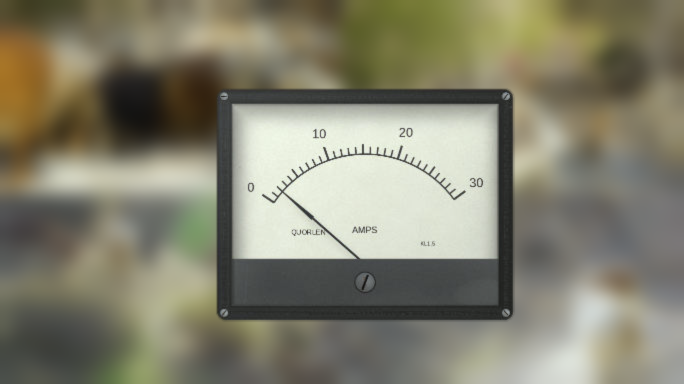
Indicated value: 2 (A)
